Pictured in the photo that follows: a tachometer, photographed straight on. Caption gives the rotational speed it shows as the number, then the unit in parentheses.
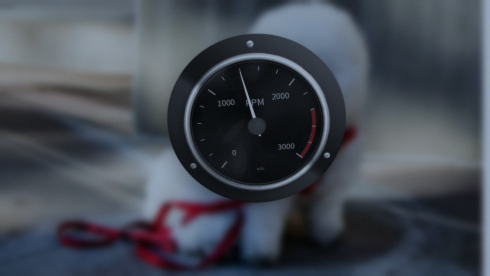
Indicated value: 1400 (rpm)
